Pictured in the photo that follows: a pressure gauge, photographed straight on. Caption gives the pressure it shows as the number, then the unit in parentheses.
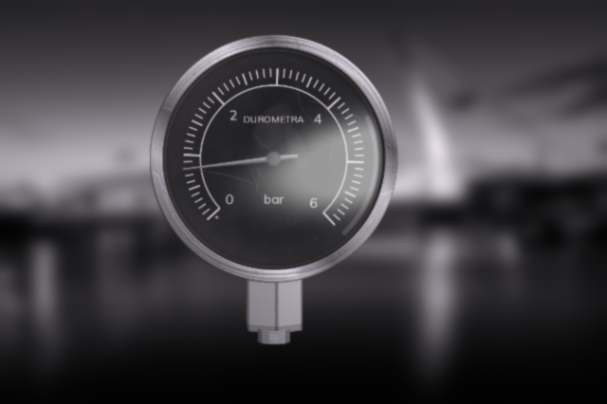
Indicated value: 0.8 (bar)
